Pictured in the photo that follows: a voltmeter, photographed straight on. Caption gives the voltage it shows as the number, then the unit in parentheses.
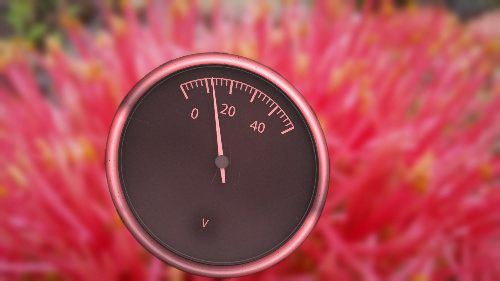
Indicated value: 12 (V)
